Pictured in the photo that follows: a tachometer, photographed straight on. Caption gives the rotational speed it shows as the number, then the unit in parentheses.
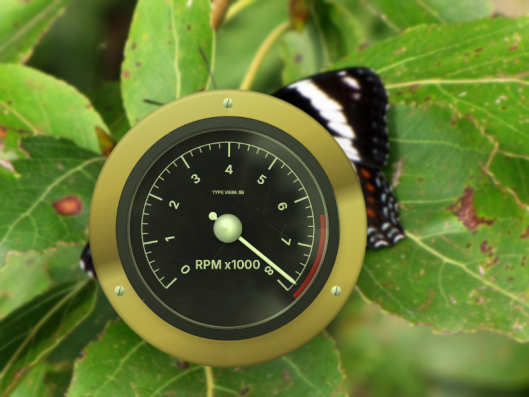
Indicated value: 7800 (rpm)
